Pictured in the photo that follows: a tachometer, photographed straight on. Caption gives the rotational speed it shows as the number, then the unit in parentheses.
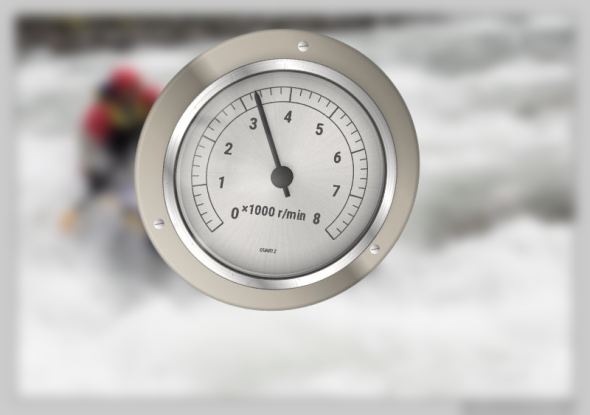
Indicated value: 3300 (rpm)
